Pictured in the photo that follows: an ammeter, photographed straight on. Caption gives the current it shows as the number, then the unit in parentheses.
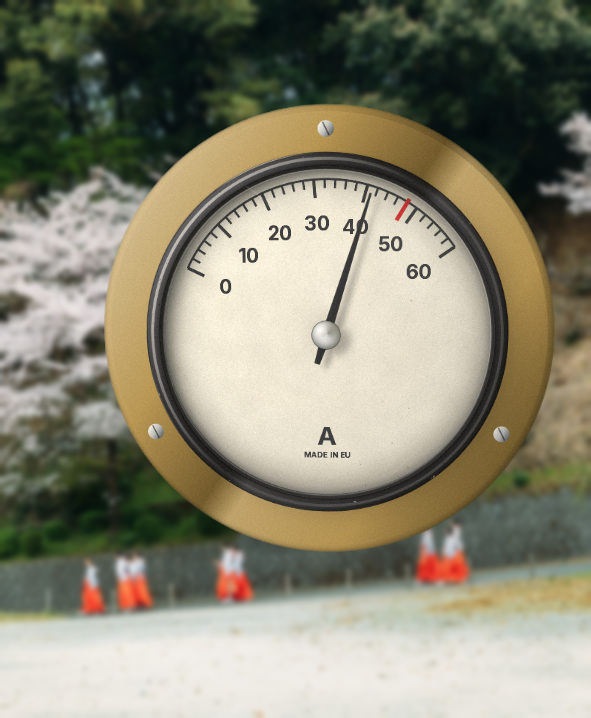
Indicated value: 41 (A)
